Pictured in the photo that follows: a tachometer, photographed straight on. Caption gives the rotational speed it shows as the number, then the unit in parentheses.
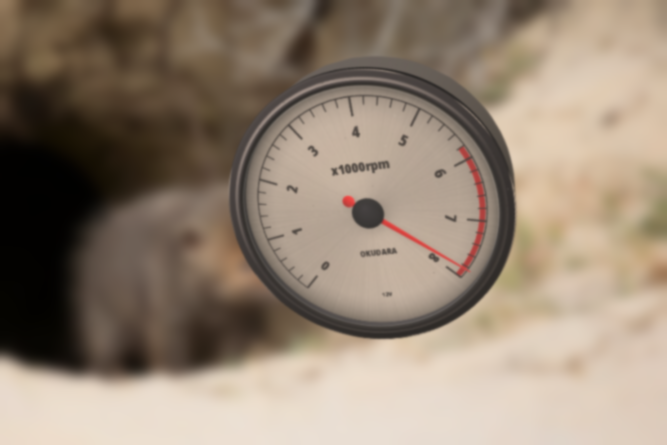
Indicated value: 7800 (rpm)
